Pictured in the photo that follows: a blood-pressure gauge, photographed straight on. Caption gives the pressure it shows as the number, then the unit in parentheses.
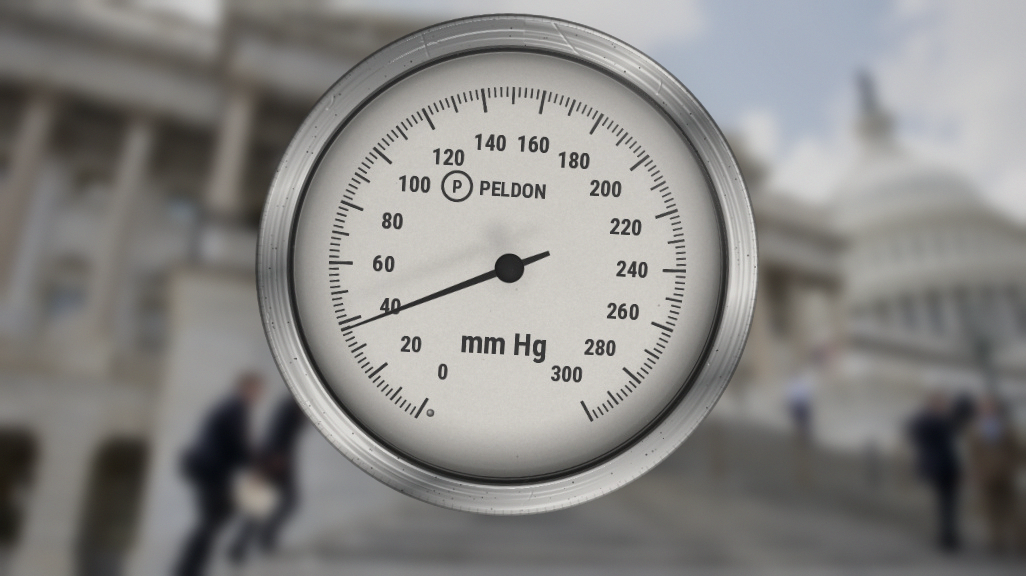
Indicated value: 38 (mmHg)
